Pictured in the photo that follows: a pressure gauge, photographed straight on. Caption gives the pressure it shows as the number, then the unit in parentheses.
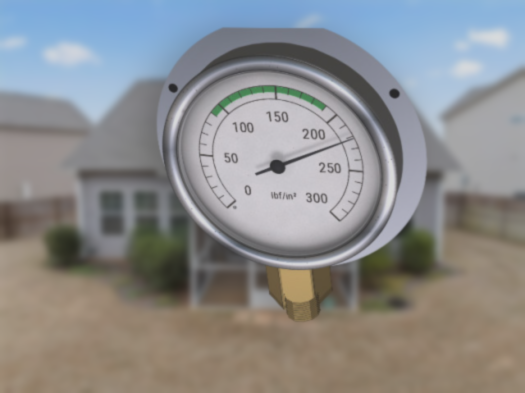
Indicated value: 220 (psi)
